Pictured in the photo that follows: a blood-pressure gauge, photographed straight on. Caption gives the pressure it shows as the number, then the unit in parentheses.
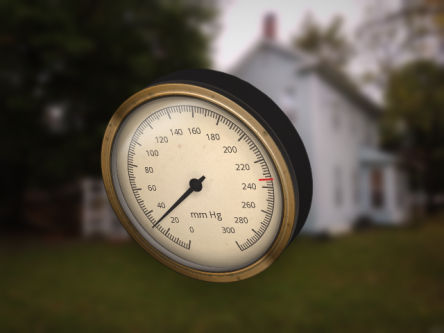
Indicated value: 30 (mmHg)
